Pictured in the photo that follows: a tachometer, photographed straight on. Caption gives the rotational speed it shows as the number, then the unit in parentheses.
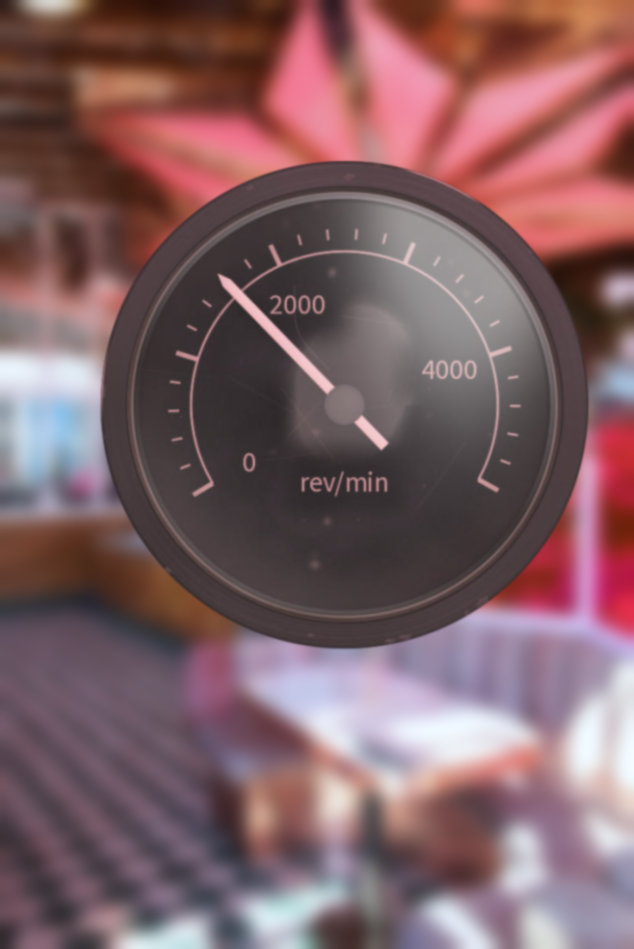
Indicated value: 1600 (rpm)
